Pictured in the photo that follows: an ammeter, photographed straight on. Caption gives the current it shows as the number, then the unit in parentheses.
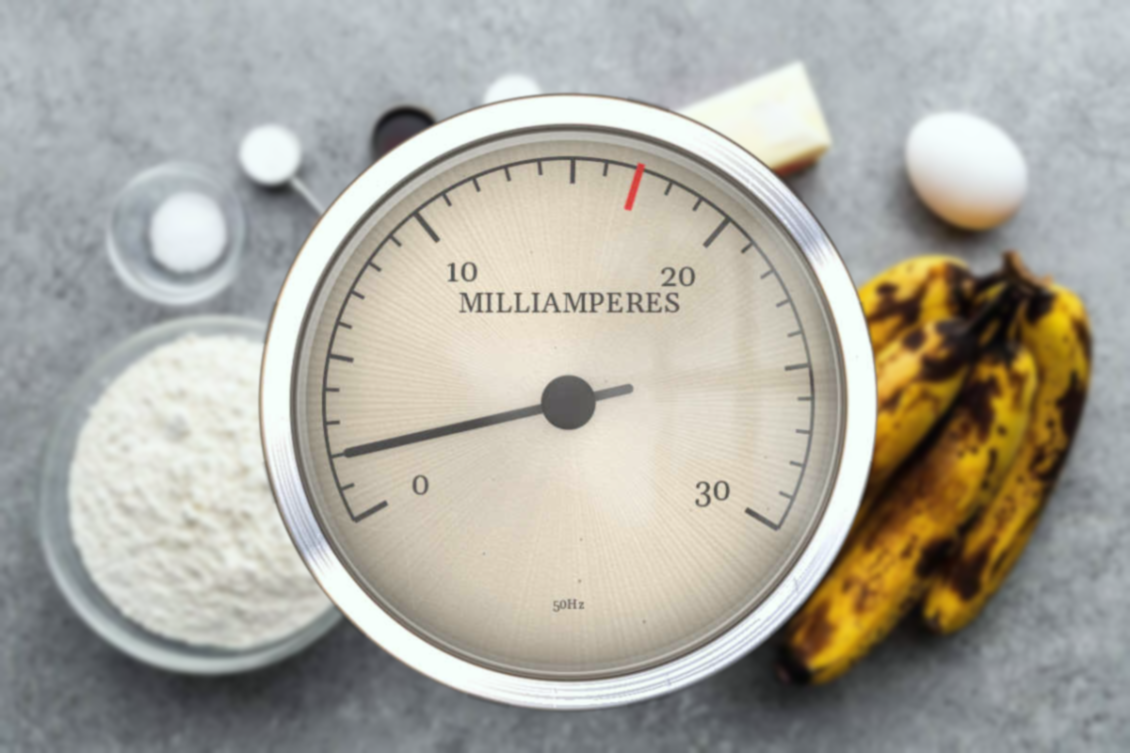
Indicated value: 2 (mA)
